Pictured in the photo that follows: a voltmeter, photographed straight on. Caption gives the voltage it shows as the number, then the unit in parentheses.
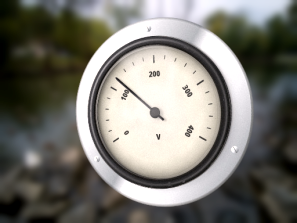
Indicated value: 120 (V)
